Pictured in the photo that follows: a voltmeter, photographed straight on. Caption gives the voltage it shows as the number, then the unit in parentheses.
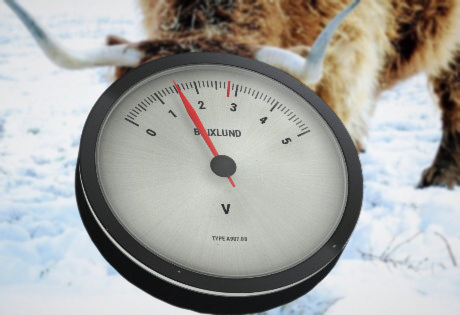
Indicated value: 1.5 (V)
